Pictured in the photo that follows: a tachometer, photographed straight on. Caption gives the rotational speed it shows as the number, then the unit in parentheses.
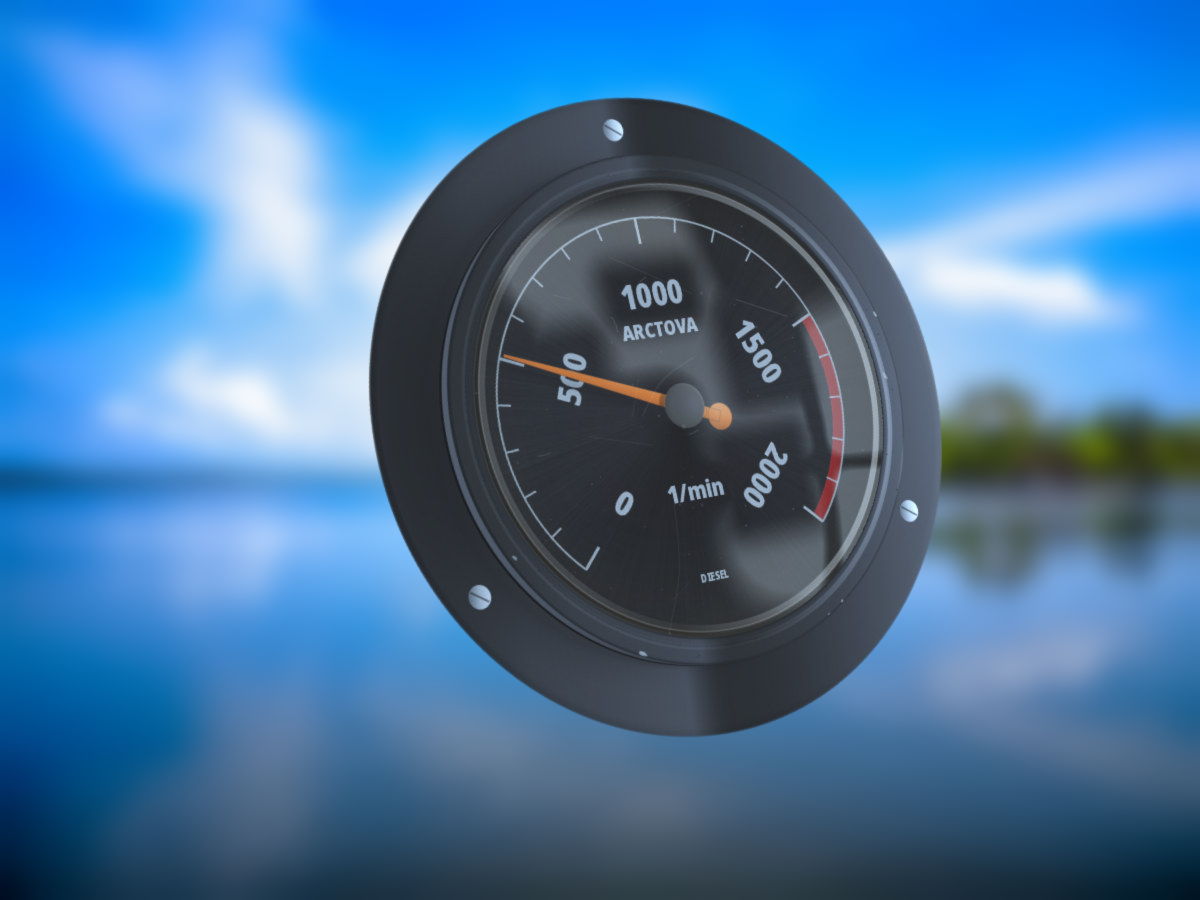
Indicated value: 500 (rpm)
